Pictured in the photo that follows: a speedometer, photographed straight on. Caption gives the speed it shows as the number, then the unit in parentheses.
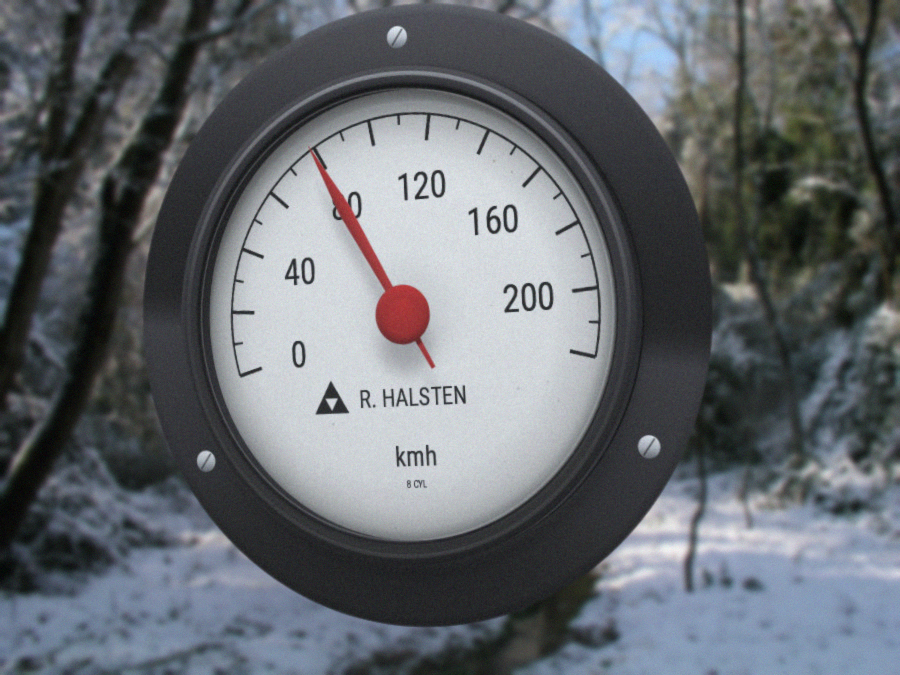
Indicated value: 80 (km/h)
